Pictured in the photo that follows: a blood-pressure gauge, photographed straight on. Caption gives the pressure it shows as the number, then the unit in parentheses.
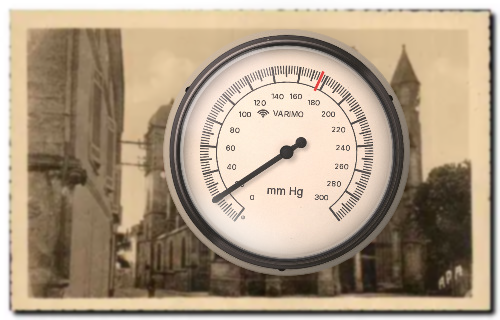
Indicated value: 20 (mmHg)
